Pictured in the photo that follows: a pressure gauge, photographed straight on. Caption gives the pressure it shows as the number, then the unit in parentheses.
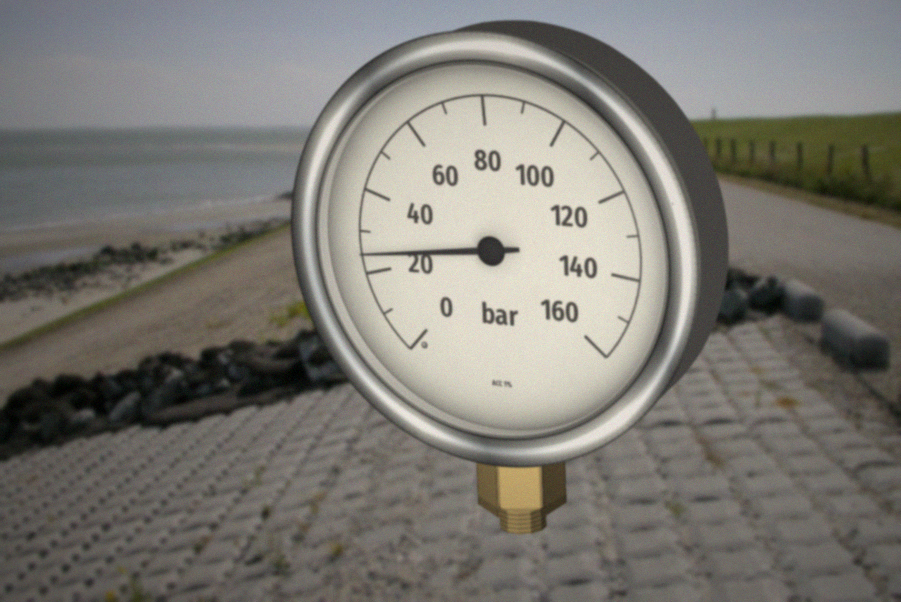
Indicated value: 25 (bar)
